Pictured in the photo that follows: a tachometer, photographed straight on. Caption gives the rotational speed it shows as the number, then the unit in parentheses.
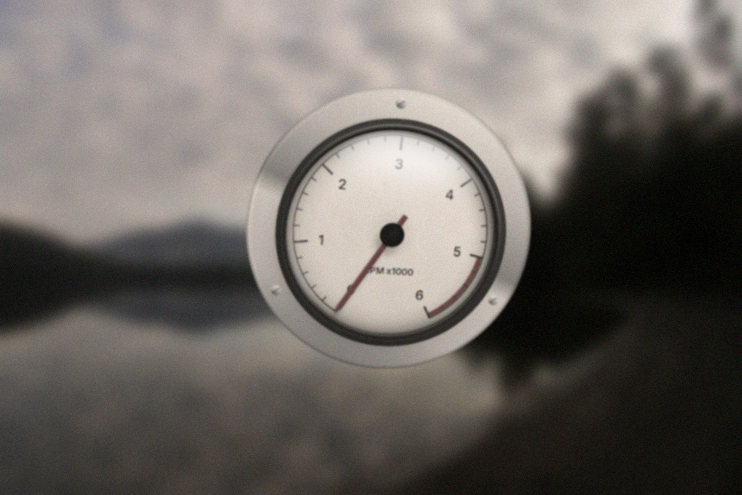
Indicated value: 0 (rpm)
